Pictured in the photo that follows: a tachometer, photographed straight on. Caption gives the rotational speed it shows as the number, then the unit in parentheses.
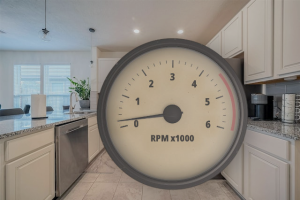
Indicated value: 200 (rpm)
